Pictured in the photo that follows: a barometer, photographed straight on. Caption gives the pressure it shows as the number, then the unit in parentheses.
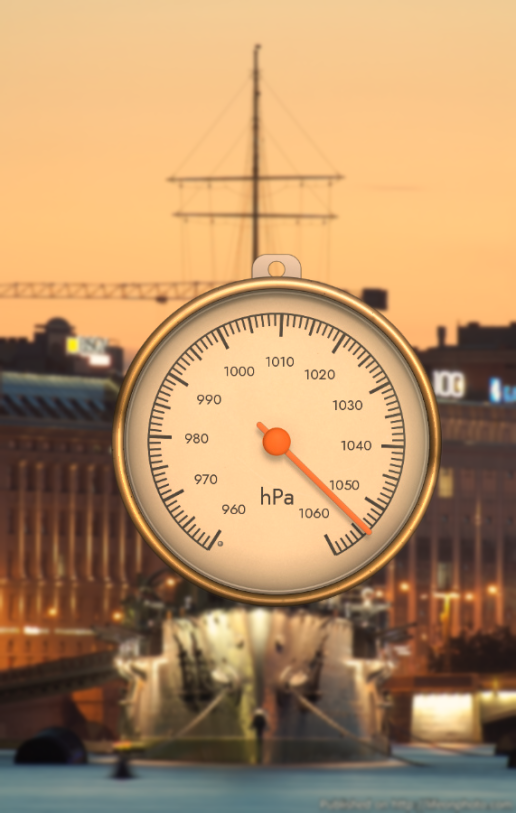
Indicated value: 1054 (hPa)
